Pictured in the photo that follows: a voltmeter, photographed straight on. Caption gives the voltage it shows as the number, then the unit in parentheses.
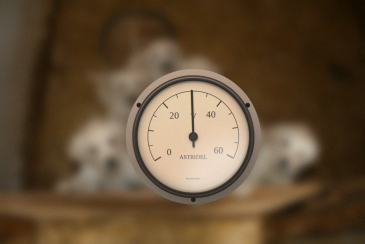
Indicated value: 30 (V)
